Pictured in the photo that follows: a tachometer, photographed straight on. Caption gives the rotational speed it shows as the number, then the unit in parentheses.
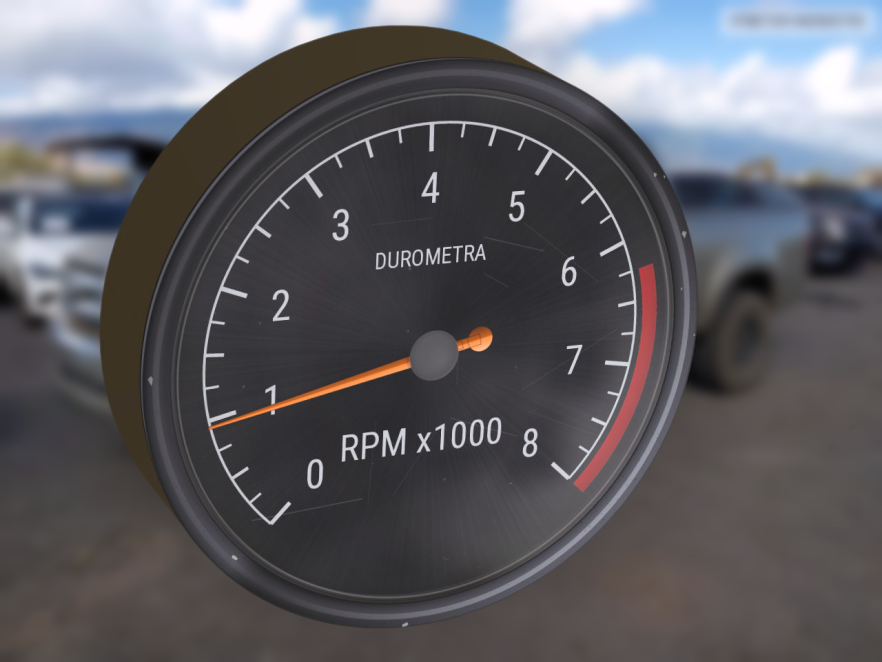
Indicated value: 1000 (rpm)
